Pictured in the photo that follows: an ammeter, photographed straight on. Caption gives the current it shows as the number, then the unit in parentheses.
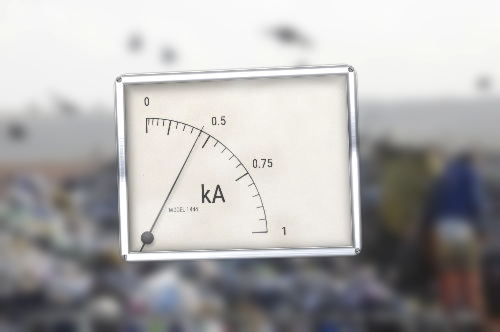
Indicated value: 0.45 (kA)
